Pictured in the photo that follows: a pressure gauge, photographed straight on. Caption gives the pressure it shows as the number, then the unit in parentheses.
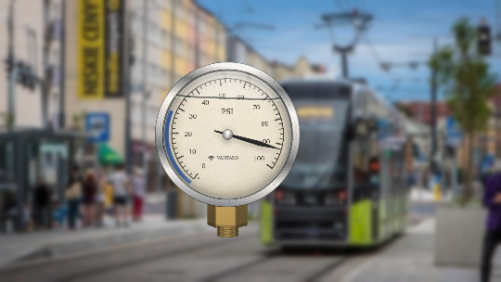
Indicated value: 92 (psi)
